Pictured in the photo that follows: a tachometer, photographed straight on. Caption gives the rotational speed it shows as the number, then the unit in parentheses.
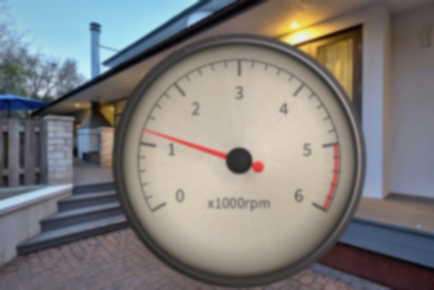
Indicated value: 1200 (rpm)
